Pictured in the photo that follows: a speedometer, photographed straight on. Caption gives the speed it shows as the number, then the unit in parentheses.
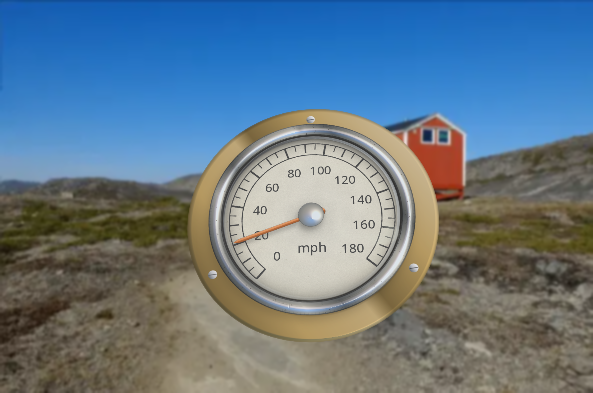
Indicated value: 20 (mph)
